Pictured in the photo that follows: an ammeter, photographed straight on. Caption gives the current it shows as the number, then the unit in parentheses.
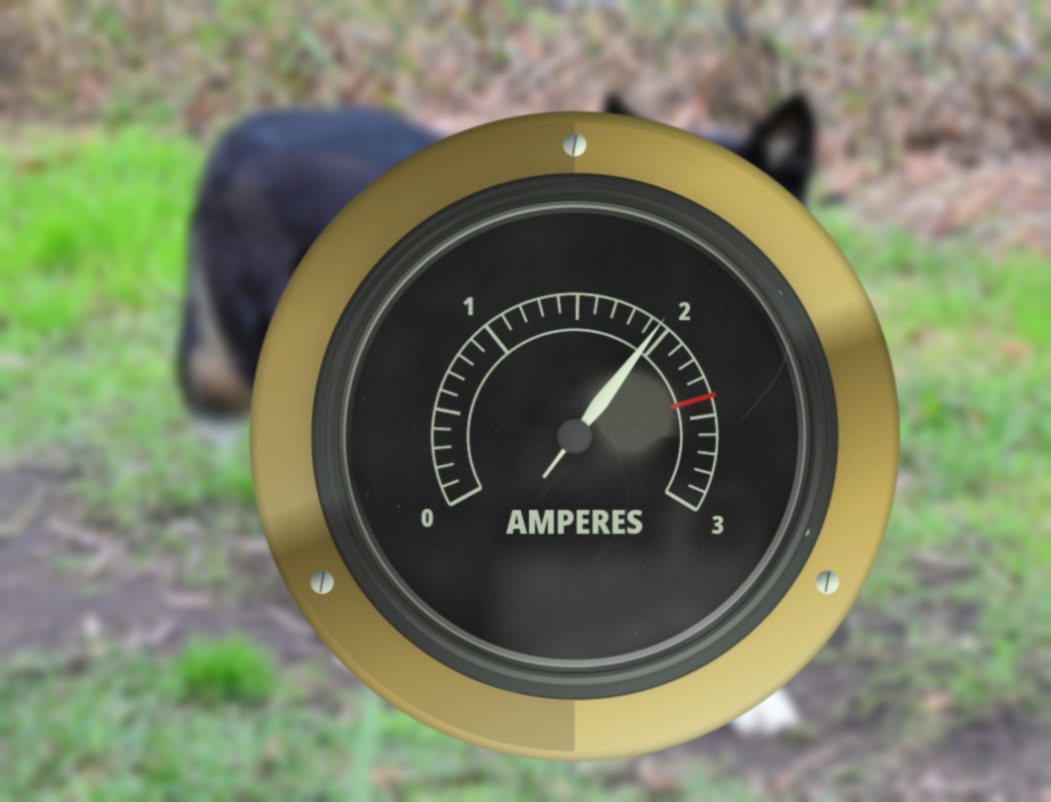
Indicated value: 1.95 (A)
